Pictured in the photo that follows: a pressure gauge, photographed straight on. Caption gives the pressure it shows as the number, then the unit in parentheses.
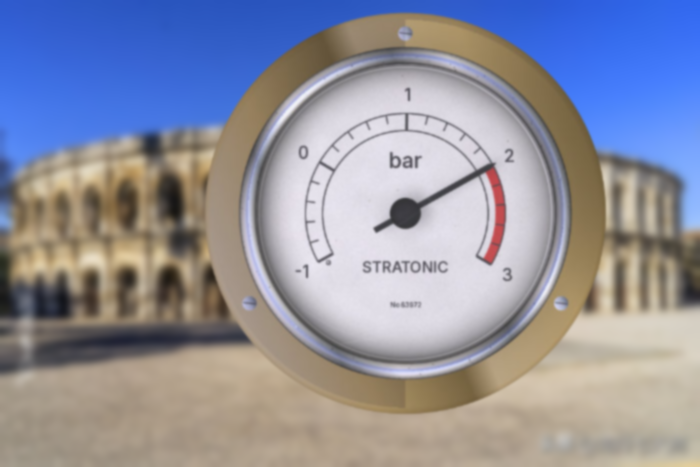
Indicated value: 2 (bar)
